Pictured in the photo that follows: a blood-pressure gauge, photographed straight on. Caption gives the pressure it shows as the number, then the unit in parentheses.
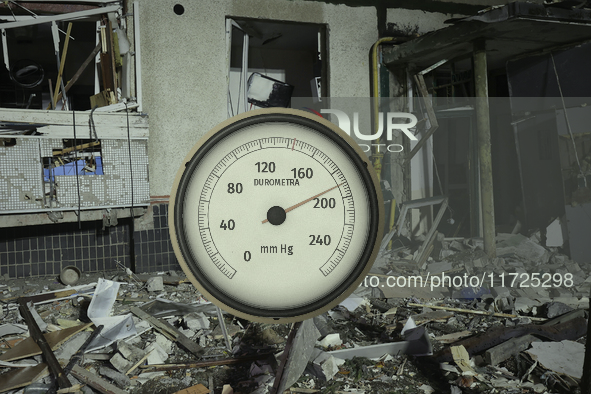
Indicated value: 190 (mmHg)
